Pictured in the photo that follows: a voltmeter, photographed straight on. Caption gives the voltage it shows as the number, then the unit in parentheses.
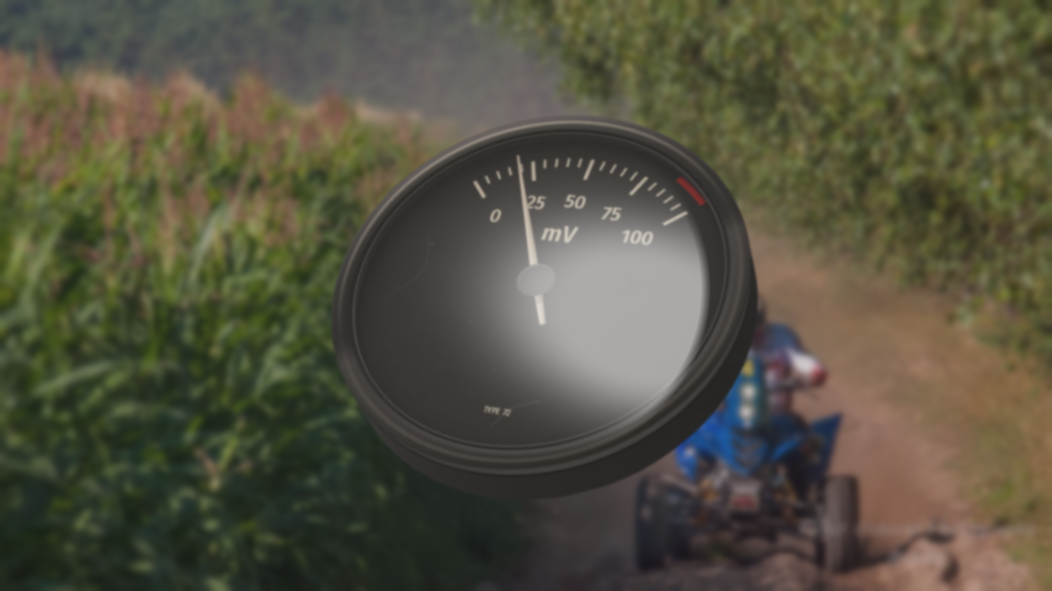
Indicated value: 20 (mV)
